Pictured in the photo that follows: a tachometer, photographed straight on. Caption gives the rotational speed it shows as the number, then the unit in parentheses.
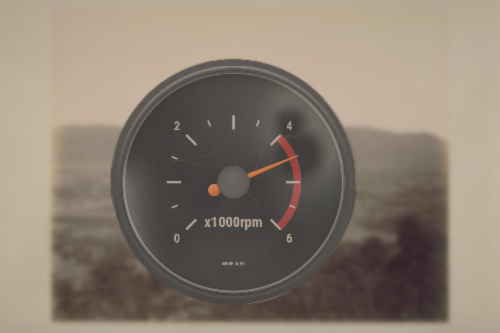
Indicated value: 4500 (rpm)
